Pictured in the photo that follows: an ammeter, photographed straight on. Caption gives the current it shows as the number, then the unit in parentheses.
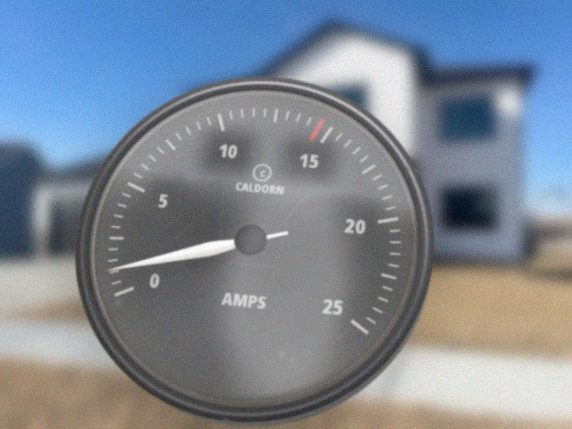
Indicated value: 1 (A)
